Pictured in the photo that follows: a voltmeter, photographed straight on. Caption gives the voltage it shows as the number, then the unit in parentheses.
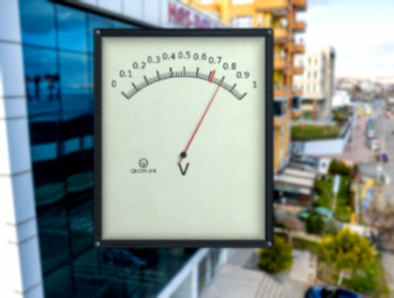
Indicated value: 0.8 (V)
